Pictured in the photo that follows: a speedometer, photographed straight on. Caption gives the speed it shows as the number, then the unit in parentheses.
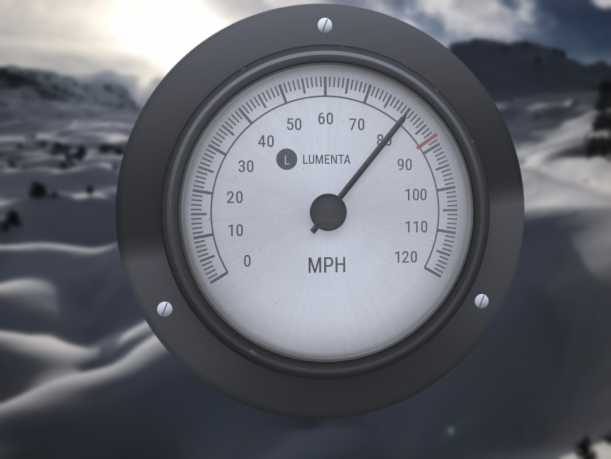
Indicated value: 80 (mph)
